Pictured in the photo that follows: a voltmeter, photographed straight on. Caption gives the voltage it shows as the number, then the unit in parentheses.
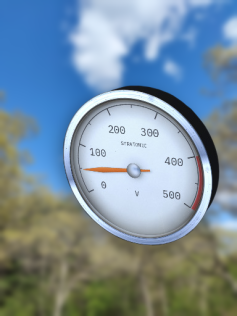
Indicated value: 50 (V)
